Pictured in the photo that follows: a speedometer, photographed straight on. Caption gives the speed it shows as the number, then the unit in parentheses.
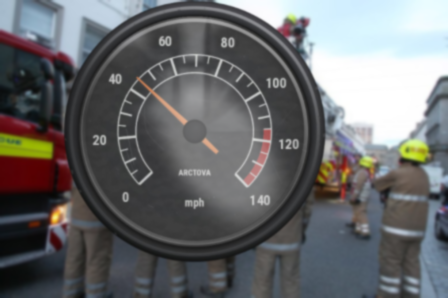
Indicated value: 45 (mph)
